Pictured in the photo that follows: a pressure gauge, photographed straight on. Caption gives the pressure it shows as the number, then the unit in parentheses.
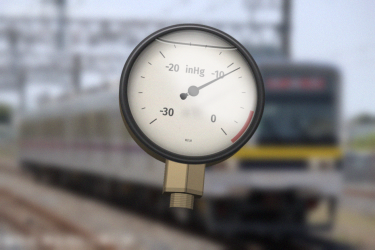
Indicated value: -9 (inHg)
